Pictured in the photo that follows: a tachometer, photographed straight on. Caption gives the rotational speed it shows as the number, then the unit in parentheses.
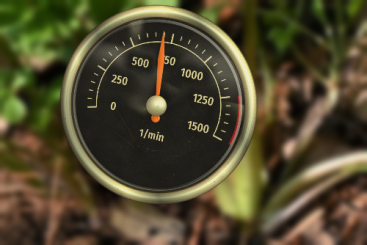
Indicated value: 700 (rpm)
